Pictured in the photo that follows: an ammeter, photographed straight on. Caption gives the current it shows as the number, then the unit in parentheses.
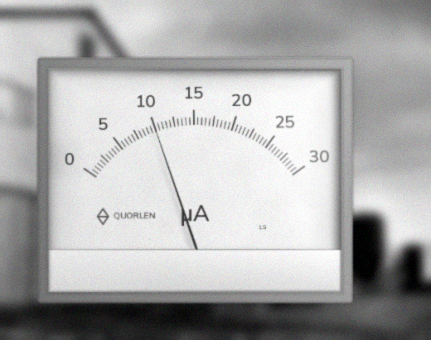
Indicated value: 10 (µA)
